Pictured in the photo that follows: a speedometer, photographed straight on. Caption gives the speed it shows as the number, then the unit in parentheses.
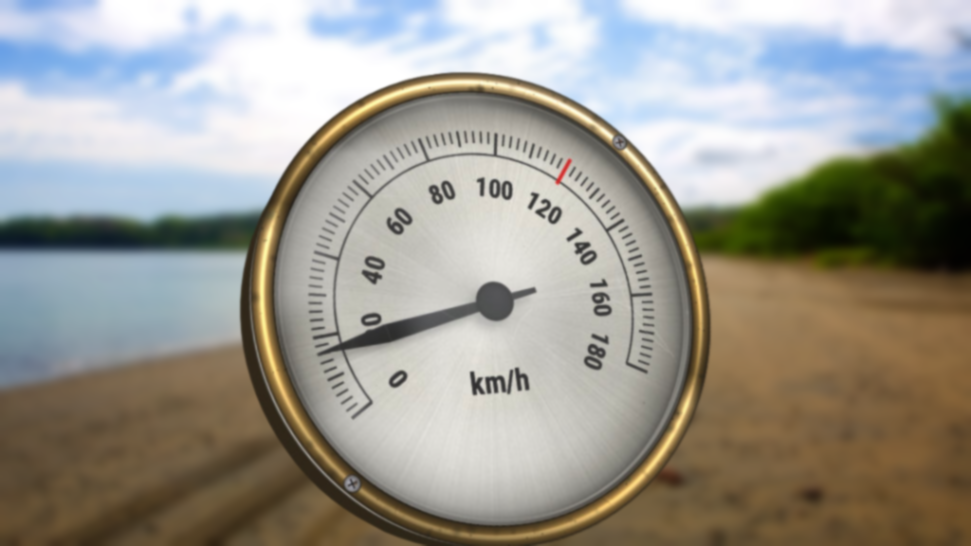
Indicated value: 16 (km/h)
